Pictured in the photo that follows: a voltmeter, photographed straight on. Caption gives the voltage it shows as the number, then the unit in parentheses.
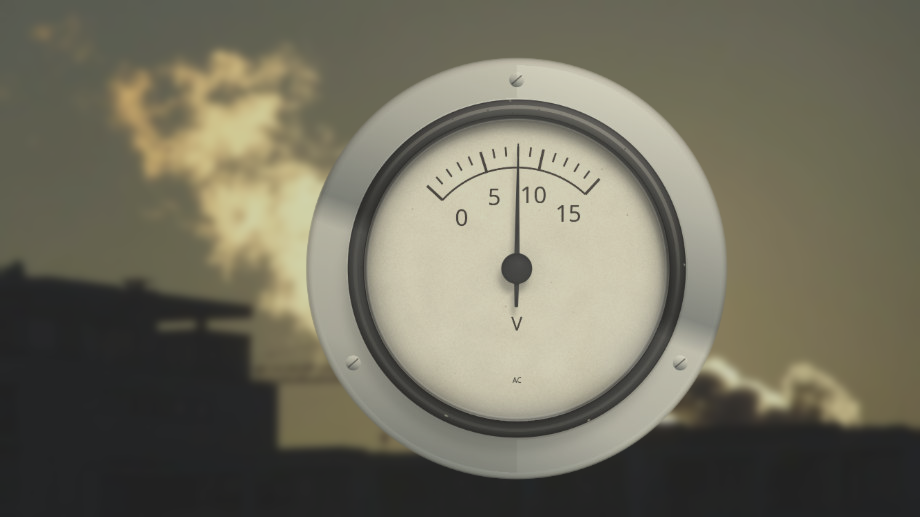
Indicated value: 8 (V)
